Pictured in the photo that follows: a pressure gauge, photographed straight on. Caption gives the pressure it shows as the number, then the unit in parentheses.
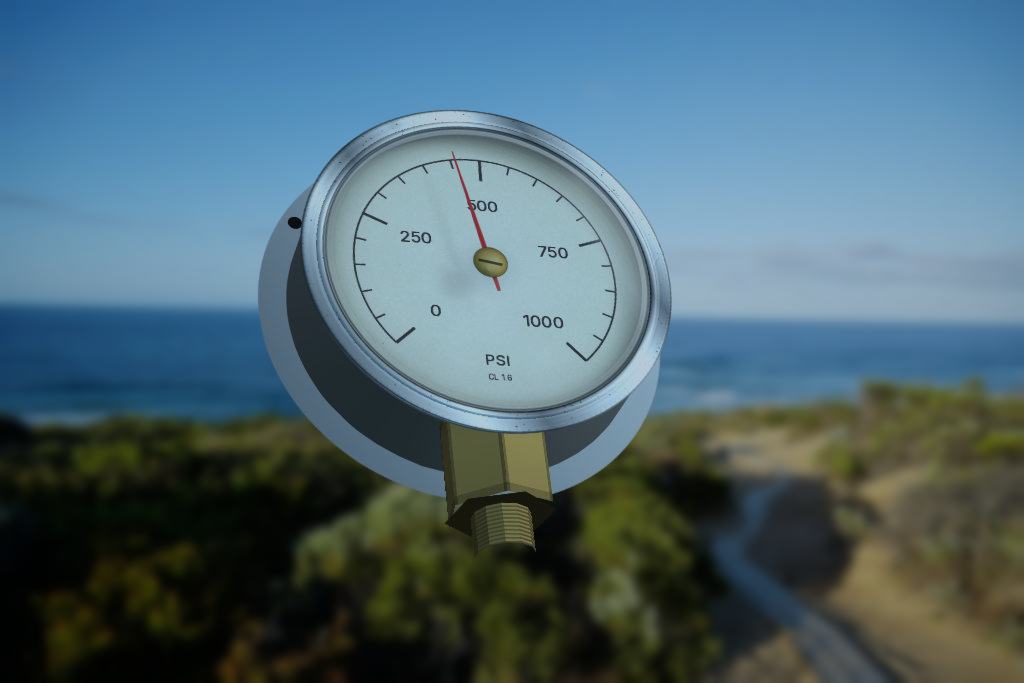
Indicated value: 450 (psi)
